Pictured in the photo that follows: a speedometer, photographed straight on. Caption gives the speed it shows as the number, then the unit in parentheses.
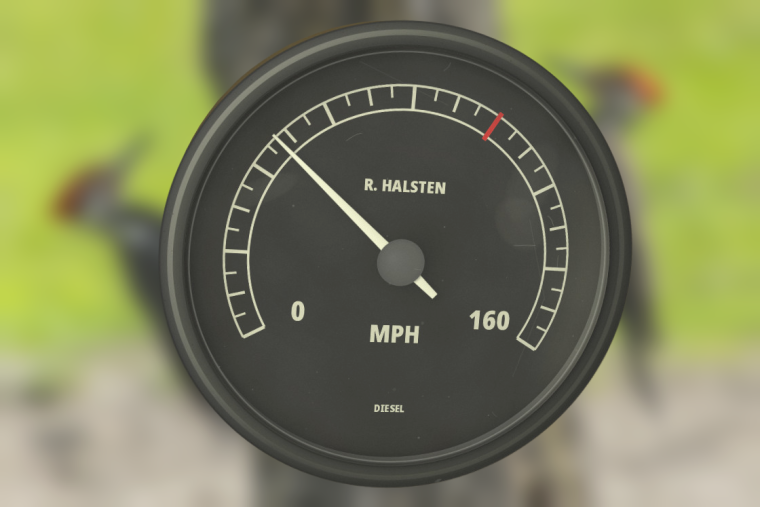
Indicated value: 47.5 (mph)
